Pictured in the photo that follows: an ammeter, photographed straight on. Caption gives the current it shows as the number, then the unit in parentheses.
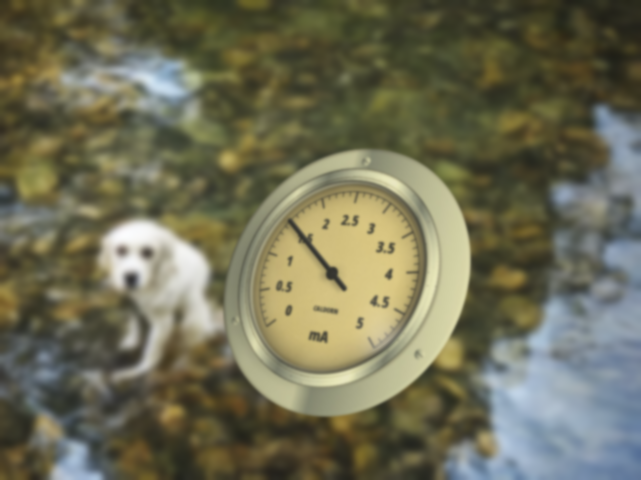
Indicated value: 1.5 (mA)
